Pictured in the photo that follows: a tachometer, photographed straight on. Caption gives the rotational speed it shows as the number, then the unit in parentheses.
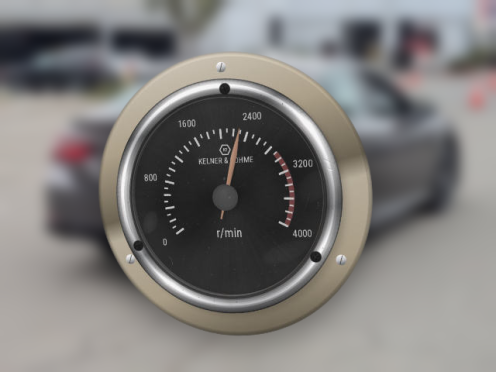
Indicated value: 2300 (rpm)
